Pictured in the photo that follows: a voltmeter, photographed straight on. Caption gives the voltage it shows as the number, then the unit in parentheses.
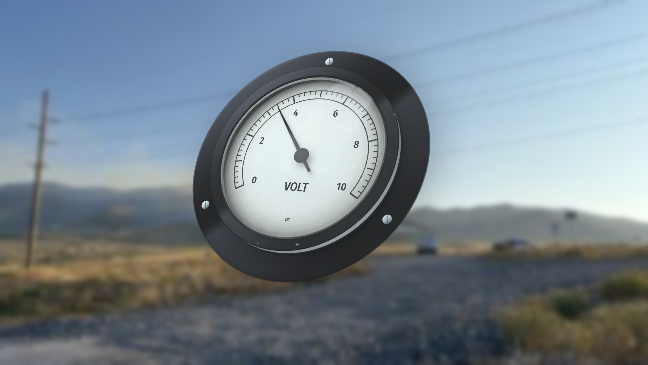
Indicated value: 3.4 (V)
